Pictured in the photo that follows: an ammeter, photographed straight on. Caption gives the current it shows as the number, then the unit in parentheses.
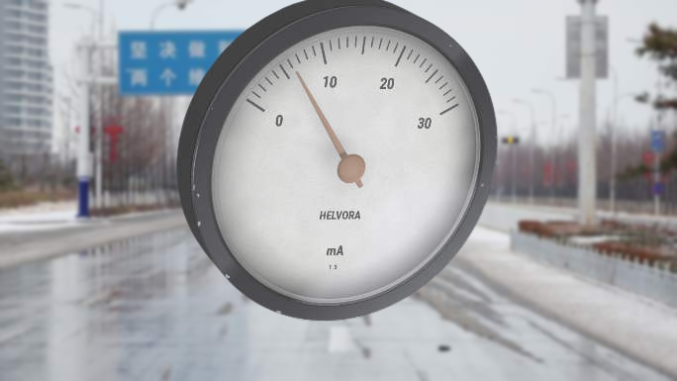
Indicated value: 6 (mA)
